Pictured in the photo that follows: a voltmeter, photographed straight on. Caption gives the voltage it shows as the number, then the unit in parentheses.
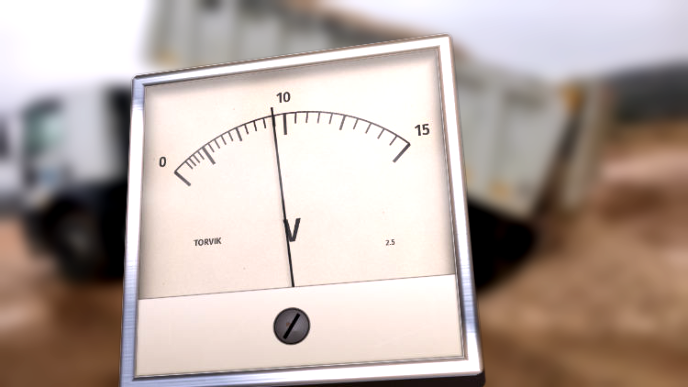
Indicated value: 9.5 (V)
